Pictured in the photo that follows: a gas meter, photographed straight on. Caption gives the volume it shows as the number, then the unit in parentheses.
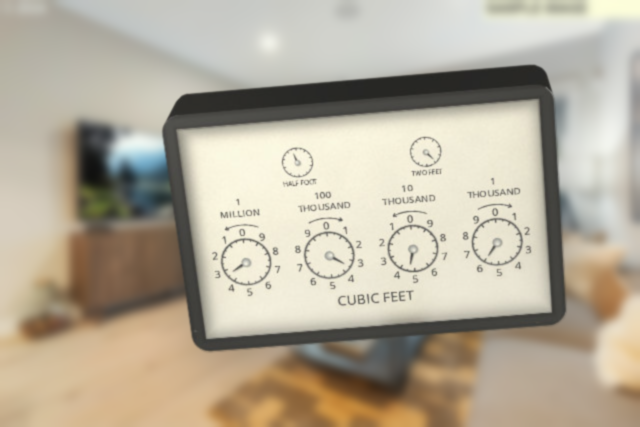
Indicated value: 334600 (ft³)
